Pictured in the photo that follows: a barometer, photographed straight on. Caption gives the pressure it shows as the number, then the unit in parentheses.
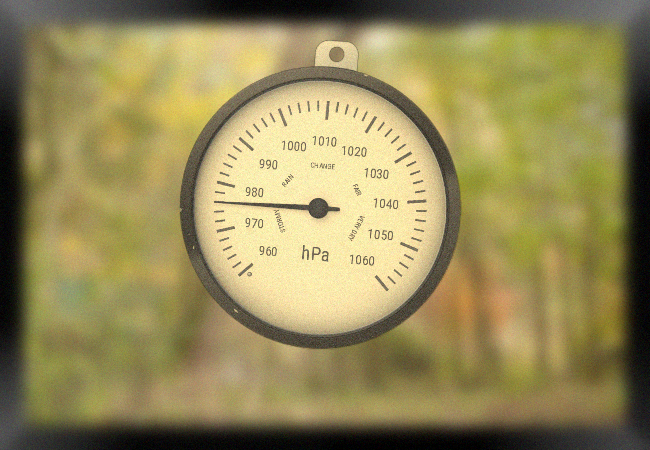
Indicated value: 976 (hPa)
